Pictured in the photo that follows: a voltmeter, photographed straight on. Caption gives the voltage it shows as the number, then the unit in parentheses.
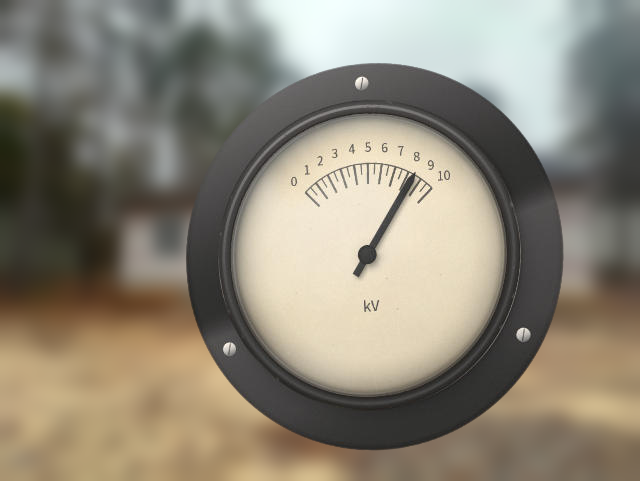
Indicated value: 8.5 (kV)
